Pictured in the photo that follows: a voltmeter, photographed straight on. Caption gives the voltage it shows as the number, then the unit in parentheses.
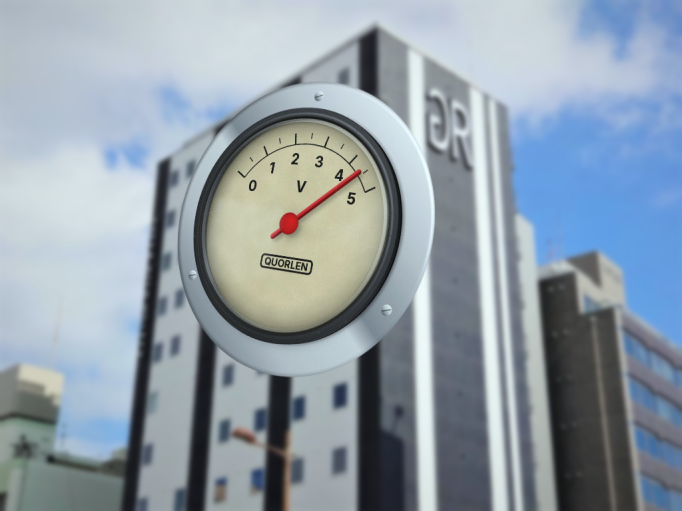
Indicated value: 4.5 (V)
